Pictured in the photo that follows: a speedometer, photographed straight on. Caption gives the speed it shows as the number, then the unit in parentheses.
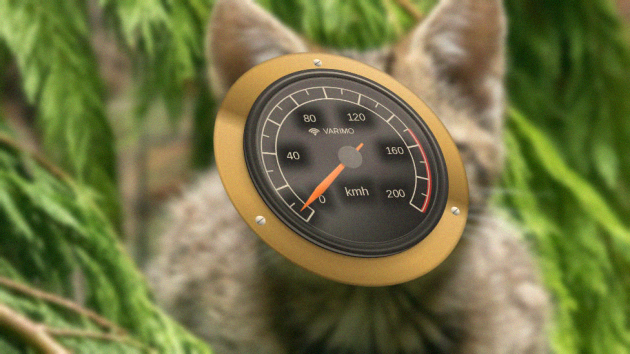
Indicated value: 5 (km/h)
